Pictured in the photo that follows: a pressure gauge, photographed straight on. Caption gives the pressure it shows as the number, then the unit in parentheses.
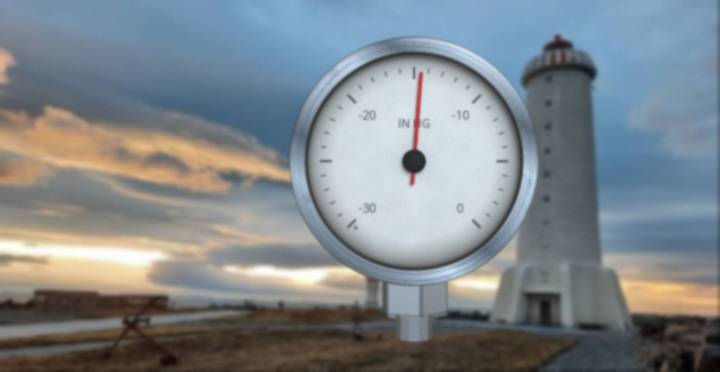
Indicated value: -14.5 (inHg)
